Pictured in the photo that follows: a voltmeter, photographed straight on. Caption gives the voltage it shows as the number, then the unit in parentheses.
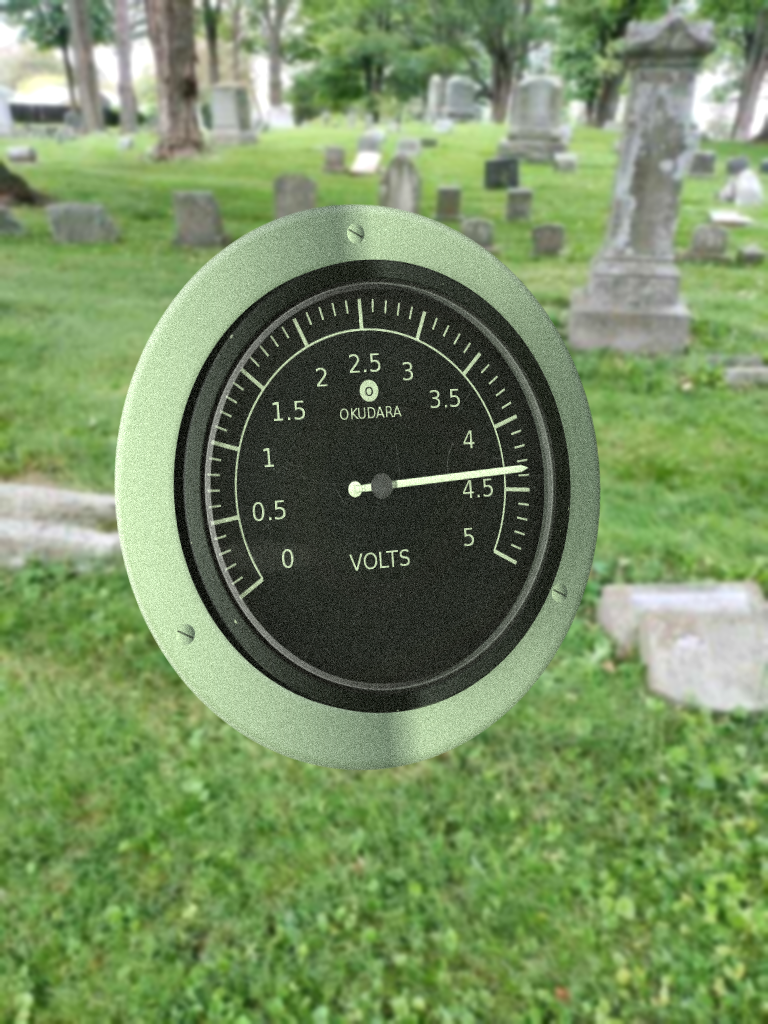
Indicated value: 4.35 (V)
